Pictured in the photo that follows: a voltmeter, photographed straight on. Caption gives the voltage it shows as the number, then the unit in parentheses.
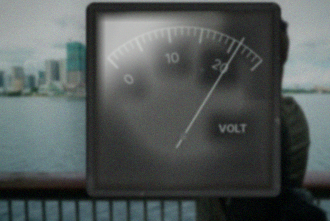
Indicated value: 21 (V)
